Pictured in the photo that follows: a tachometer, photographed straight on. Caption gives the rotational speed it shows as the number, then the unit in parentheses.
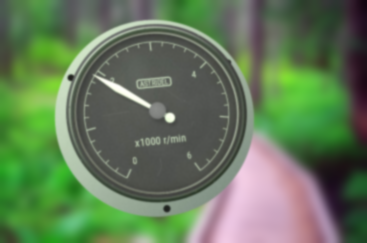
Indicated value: 1900 (rpm)
